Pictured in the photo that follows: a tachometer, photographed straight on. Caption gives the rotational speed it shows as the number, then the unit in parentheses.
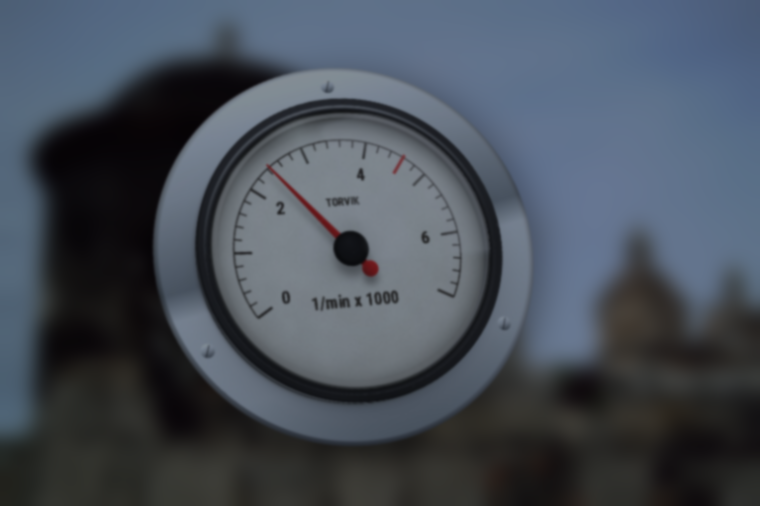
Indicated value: 2400 (rpm)
